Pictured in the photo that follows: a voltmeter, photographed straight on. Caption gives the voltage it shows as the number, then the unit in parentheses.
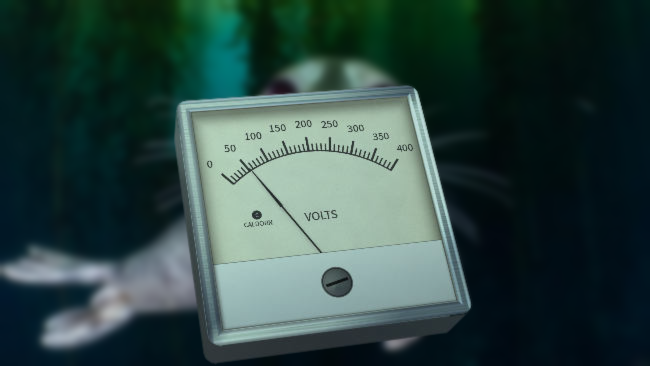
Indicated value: 50 (V)
